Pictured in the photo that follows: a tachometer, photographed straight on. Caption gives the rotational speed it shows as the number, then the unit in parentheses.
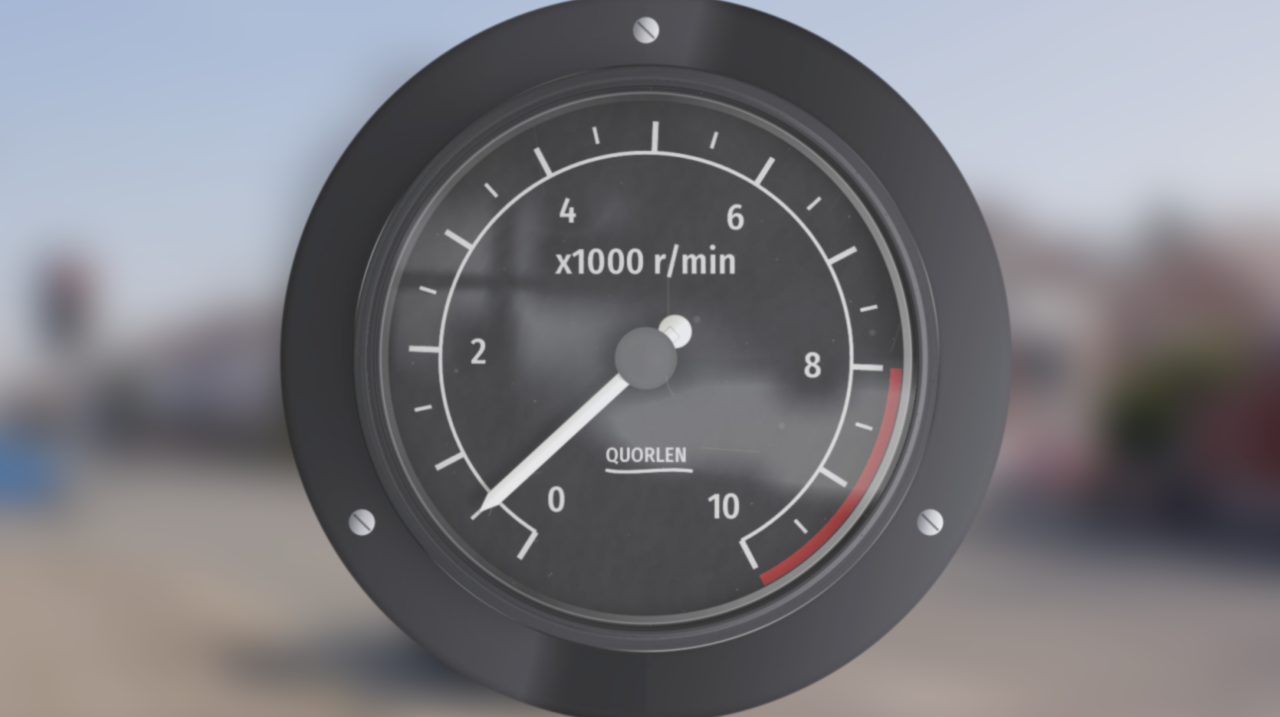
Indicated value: 500 (rpm)
